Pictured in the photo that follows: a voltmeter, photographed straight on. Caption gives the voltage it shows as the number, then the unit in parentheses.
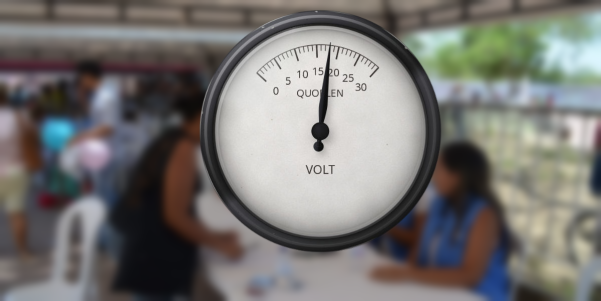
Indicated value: 18 (V)
